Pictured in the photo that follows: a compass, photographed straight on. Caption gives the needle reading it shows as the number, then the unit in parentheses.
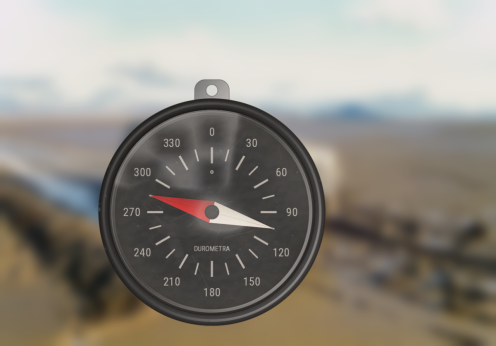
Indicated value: 285 (°)
